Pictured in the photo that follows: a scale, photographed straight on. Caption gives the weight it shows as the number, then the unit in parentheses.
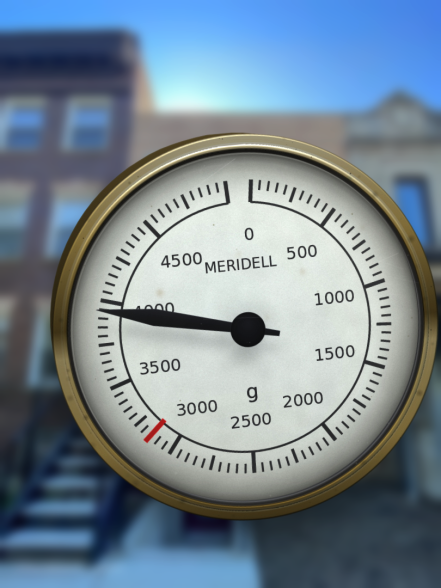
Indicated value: 3950 (g)
